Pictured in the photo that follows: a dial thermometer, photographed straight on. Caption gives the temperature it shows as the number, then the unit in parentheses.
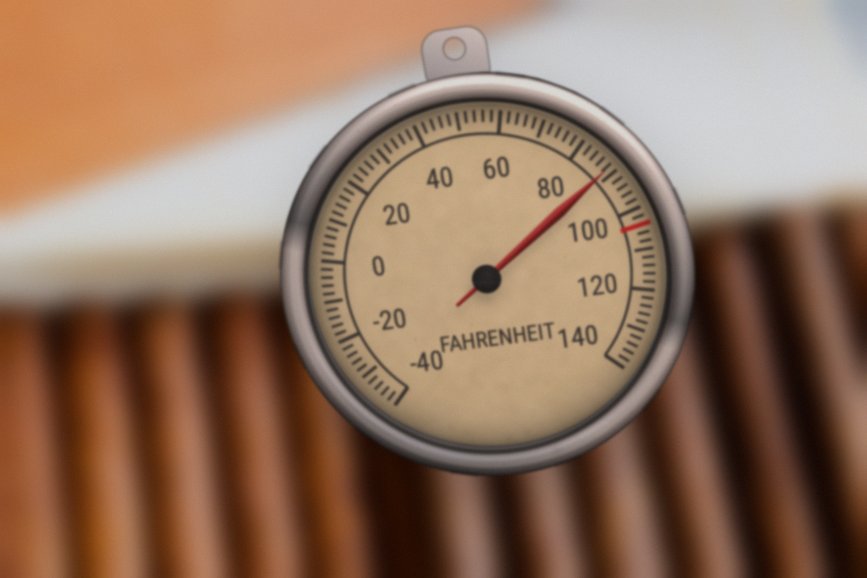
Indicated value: 88 (°F)
